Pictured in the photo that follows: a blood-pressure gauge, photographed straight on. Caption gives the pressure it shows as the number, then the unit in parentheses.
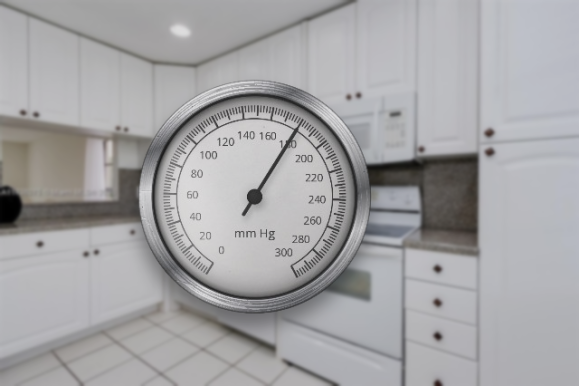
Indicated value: 180 (mmHg)
